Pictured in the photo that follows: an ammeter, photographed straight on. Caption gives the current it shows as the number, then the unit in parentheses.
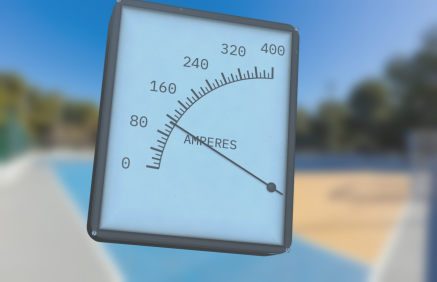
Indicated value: 110 (A)
